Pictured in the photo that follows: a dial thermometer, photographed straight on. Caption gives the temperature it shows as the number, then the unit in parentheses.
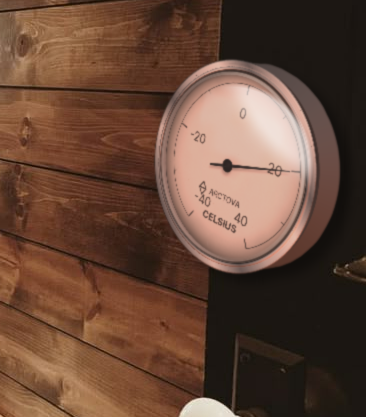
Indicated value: 20 (°C)
